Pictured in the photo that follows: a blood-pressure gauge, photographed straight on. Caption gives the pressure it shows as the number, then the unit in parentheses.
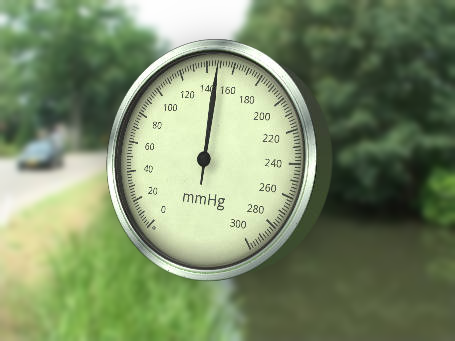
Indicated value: 150 (mmHg)
